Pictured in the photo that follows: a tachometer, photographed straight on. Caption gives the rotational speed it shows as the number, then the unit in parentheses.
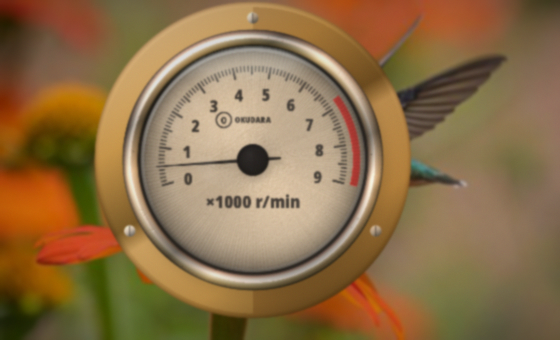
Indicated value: 500 (rpm)
